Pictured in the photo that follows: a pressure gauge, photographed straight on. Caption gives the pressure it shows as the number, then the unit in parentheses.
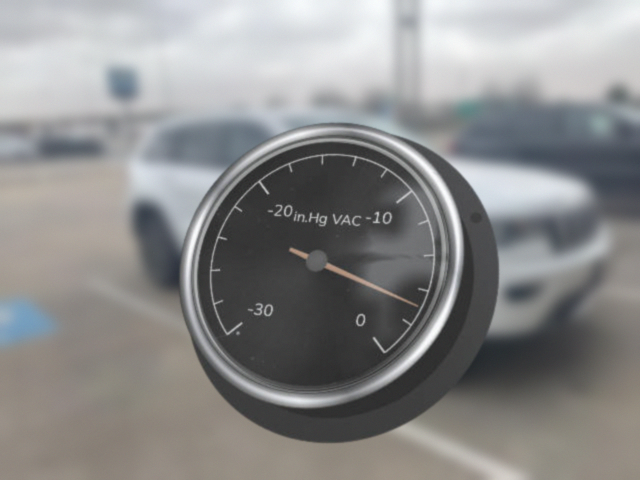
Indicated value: -3 (inHg)
